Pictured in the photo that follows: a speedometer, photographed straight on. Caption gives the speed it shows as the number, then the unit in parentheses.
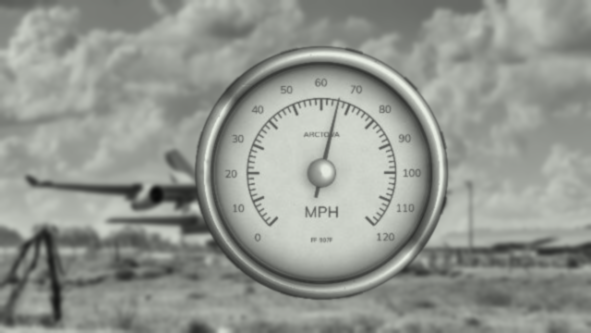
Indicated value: 66 (mph)
